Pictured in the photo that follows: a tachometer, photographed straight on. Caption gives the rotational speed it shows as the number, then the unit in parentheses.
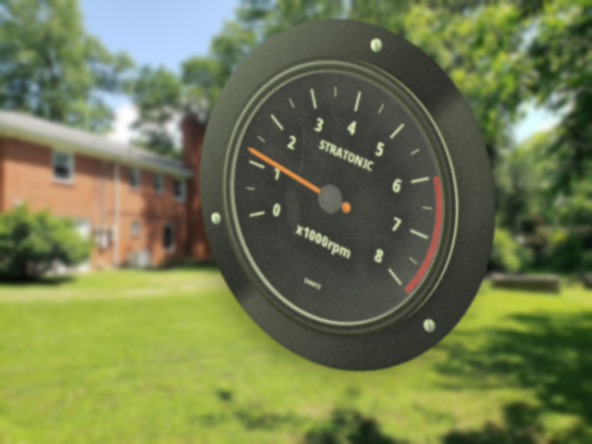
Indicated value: 1250 (rpm)
